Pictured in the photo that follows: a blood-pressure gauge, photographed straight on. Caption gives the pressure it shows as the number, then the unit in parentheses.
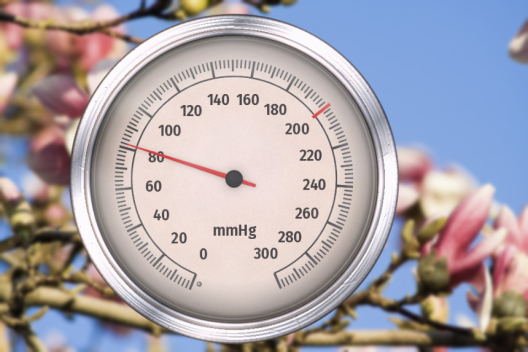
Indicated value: 82 (mmHg)
